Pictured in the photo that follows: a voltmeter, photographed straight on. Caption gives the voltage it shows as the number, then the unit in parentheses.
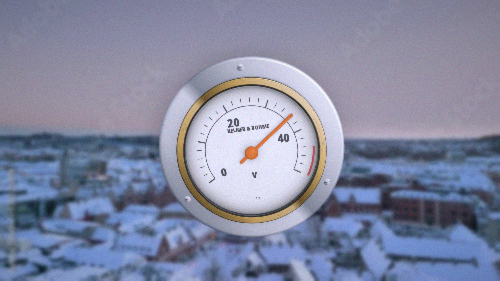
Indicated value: 36 (V)
